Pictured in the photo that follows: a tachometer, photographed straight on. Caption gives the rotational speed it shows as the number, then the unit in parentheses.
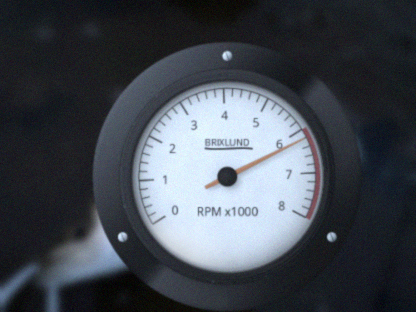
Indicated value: 6200 (rpm)
